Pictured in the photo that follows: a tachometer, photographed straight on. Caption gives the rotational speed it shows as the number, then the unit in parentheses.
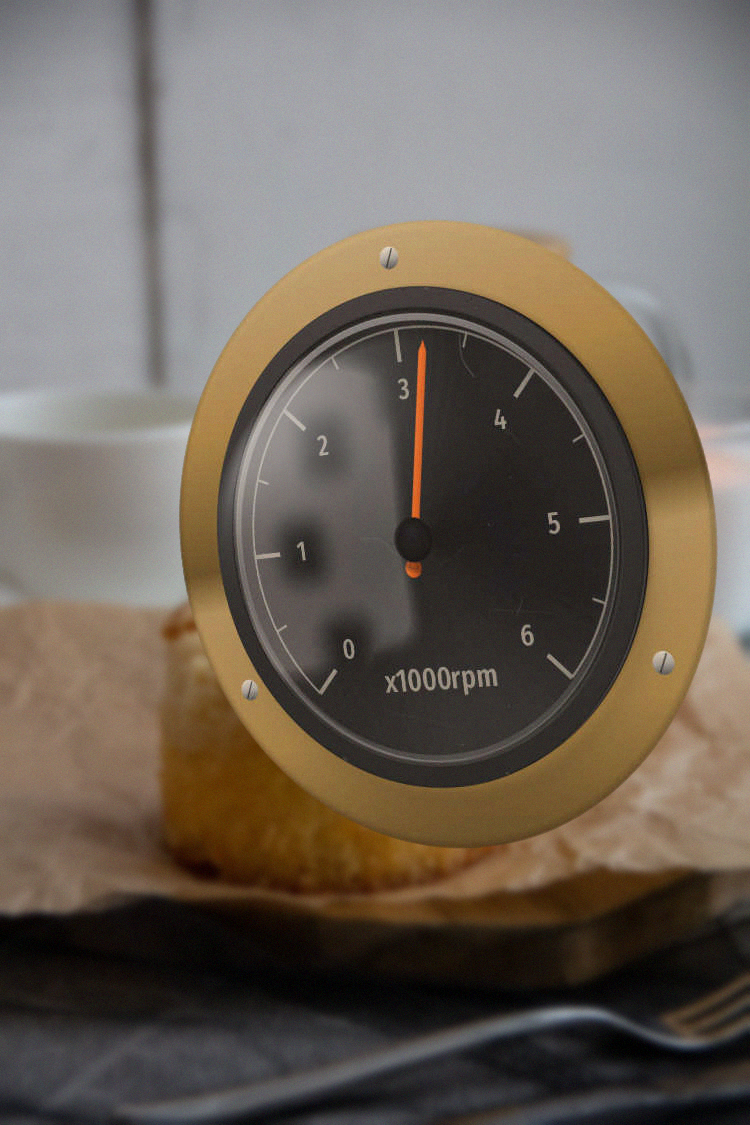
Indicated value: 3250 (rpm)
